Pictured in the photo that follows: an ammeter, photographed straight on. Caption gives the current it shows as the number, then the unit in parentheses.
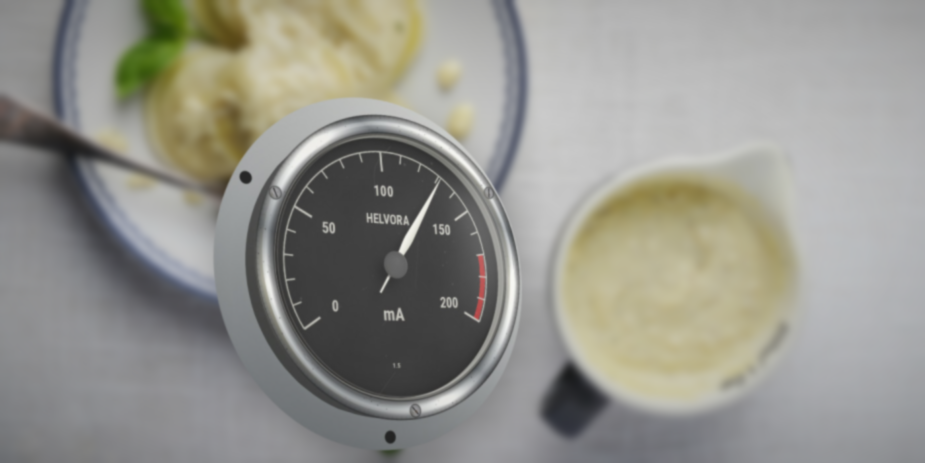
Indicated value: 130 (mA)
